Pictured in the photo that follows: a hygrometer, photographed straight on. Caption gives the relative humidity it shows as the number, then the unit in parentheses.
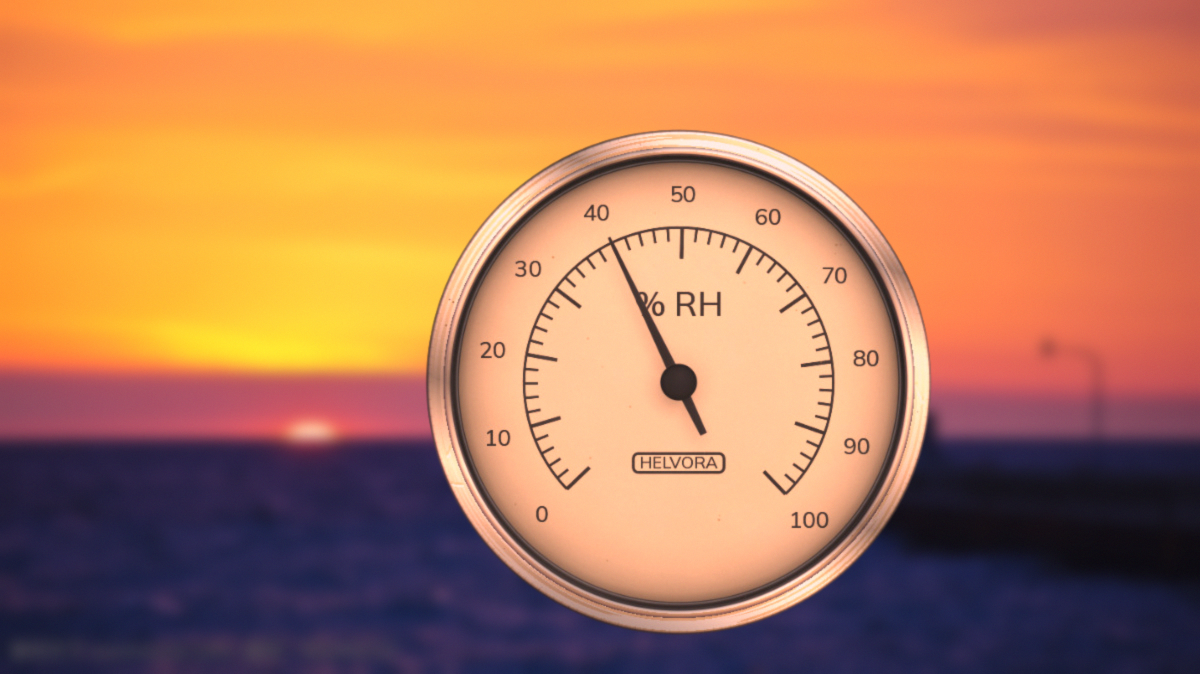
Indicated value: 40 (%)
